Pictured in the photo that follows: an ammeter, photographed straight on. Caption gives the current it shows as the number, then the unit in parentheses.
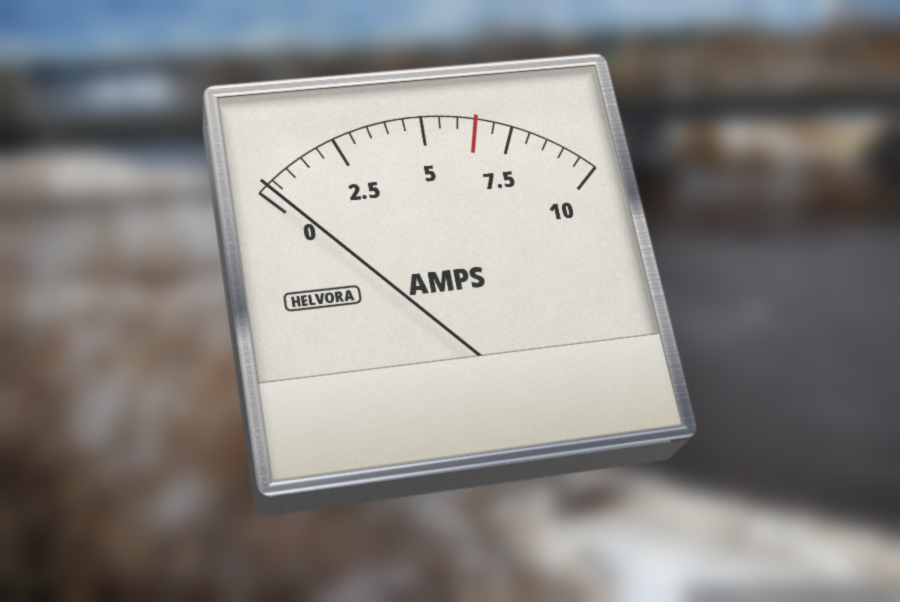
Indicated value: 0.25 (A)
